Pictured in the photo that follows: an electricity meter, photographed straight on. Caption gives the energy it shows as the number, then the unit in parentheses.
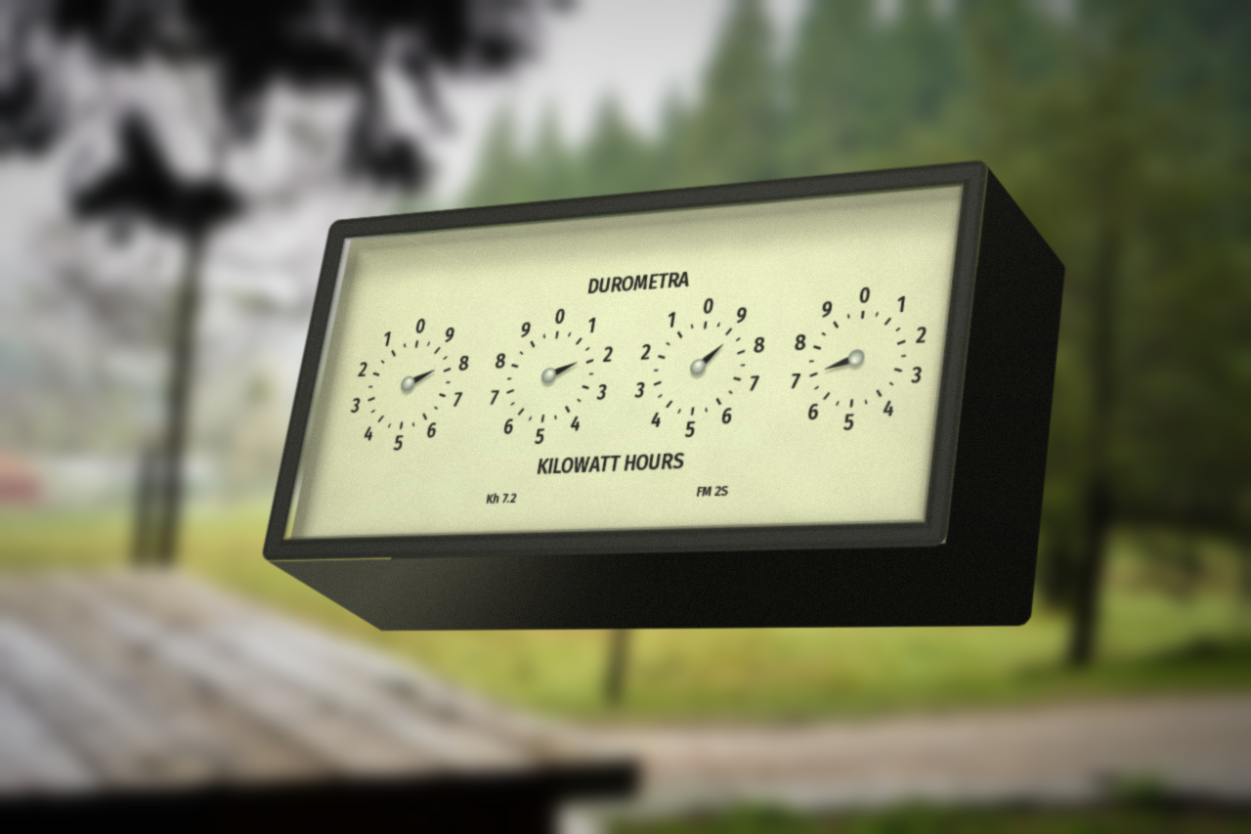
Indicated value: 8187 (kWh)
